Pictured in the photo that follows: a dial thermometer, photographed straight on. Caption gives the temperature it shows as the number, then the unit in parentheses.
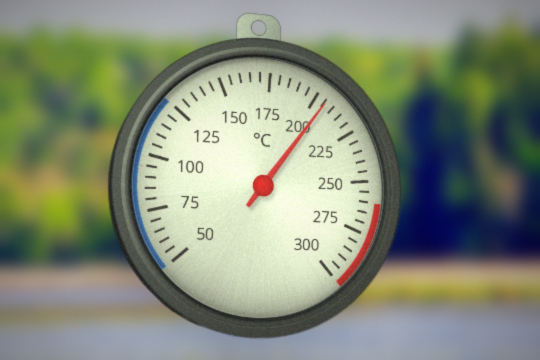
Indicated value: 205 (°C)
